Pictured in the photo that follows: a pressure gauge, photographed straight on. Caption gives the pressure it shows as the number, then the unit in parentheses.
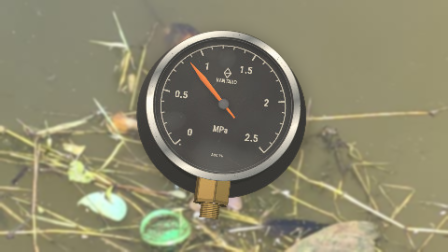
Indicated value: 0.85 (MPa)
